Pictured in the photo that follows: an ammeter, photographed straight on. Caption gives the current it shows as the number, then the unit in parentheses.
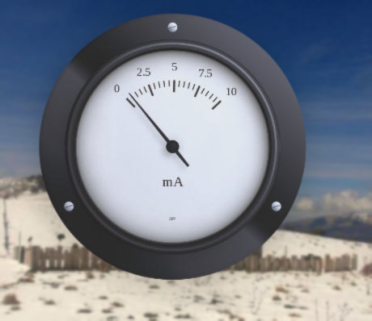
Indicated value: 0.5 (mA)
